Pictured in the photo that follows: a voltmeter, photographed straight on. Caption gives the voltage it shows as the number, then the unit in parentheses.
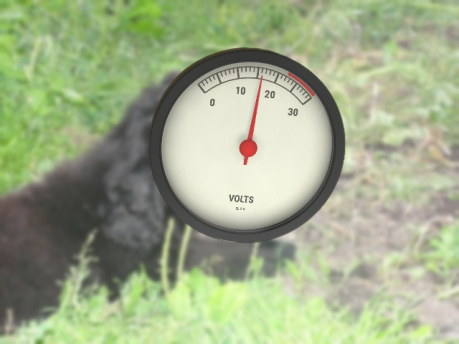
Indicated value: 16 (V)
